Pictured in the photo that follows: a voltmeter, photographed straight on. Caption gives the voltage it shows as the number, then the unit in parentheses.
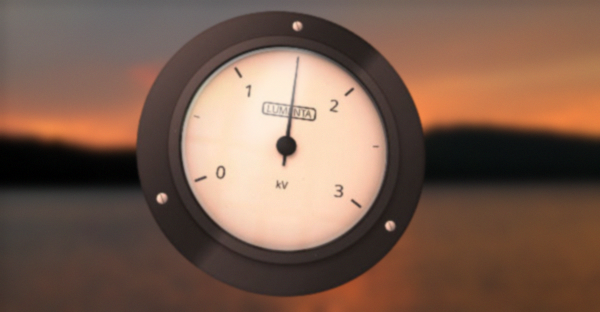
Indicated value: 1.5 (kV)
